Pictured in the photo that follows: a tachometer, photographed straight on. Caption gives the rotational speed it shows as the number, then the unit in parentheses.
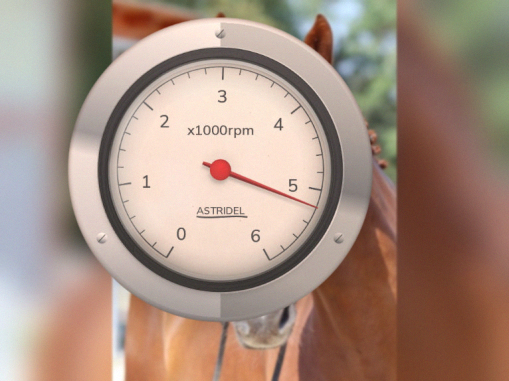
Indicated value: 5200 (rpm)
